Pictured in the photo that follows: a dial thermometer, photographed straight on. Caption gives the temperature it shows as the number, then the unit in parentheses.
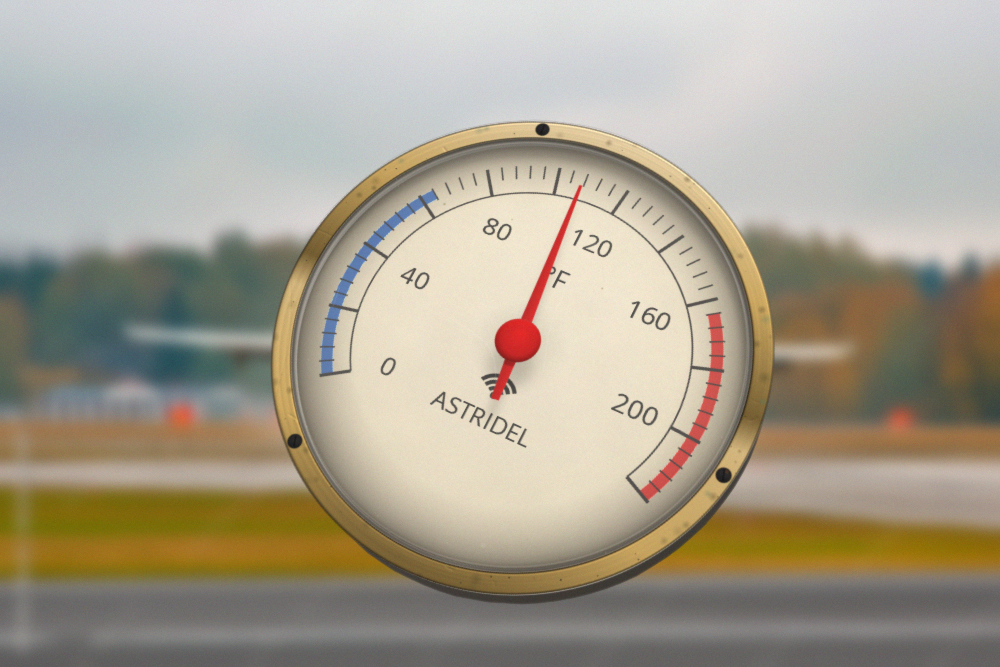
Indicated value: 108 (°F)
